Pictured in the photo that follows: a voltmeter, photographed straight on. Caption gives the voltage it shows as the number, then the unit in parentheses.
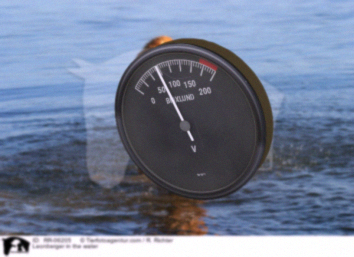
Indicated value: 75 (V)
